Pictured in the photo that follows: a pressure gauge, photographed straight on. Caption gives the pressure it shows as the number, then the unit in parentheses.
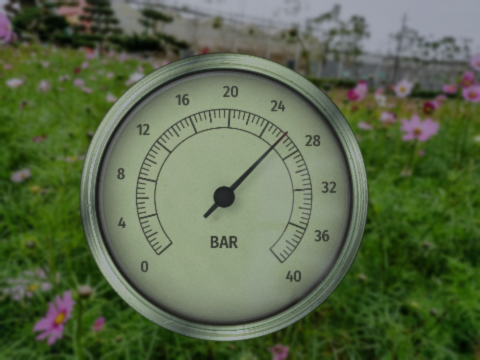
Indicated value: 26 (bar)
